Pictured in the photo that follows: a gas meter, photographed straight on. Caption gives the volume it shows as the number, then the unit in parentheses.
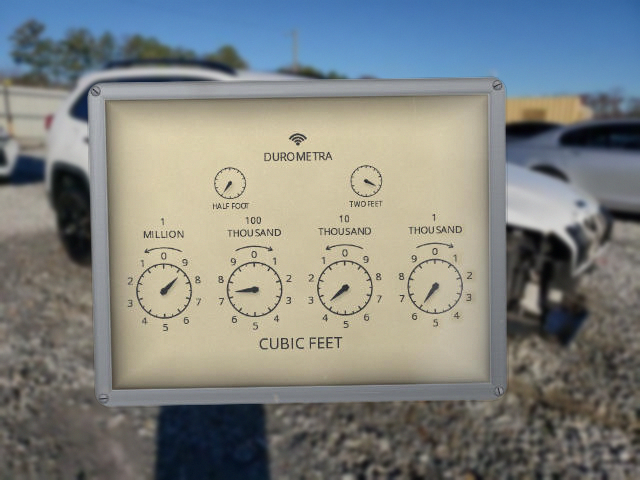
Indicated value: 873600 (ft³)
